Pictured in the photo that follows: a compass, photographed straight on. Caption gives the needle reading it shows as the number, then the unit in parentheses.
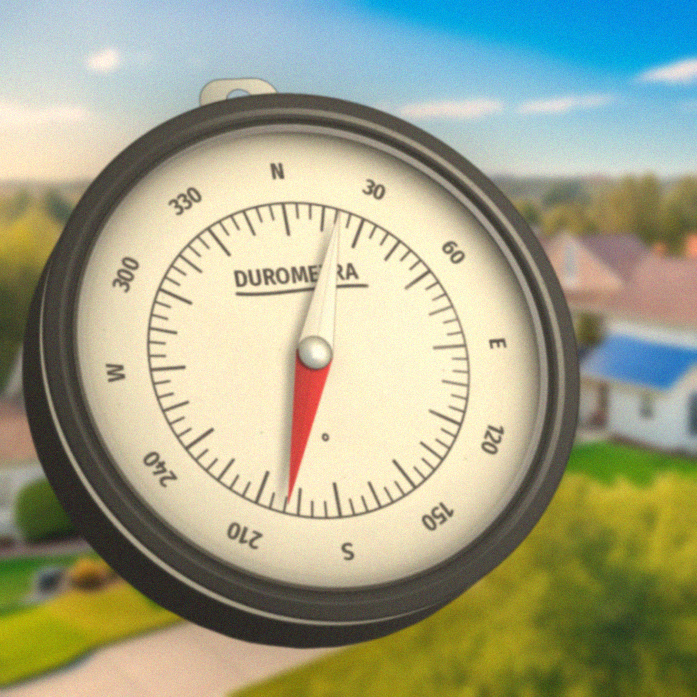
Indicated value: 200 (°)
